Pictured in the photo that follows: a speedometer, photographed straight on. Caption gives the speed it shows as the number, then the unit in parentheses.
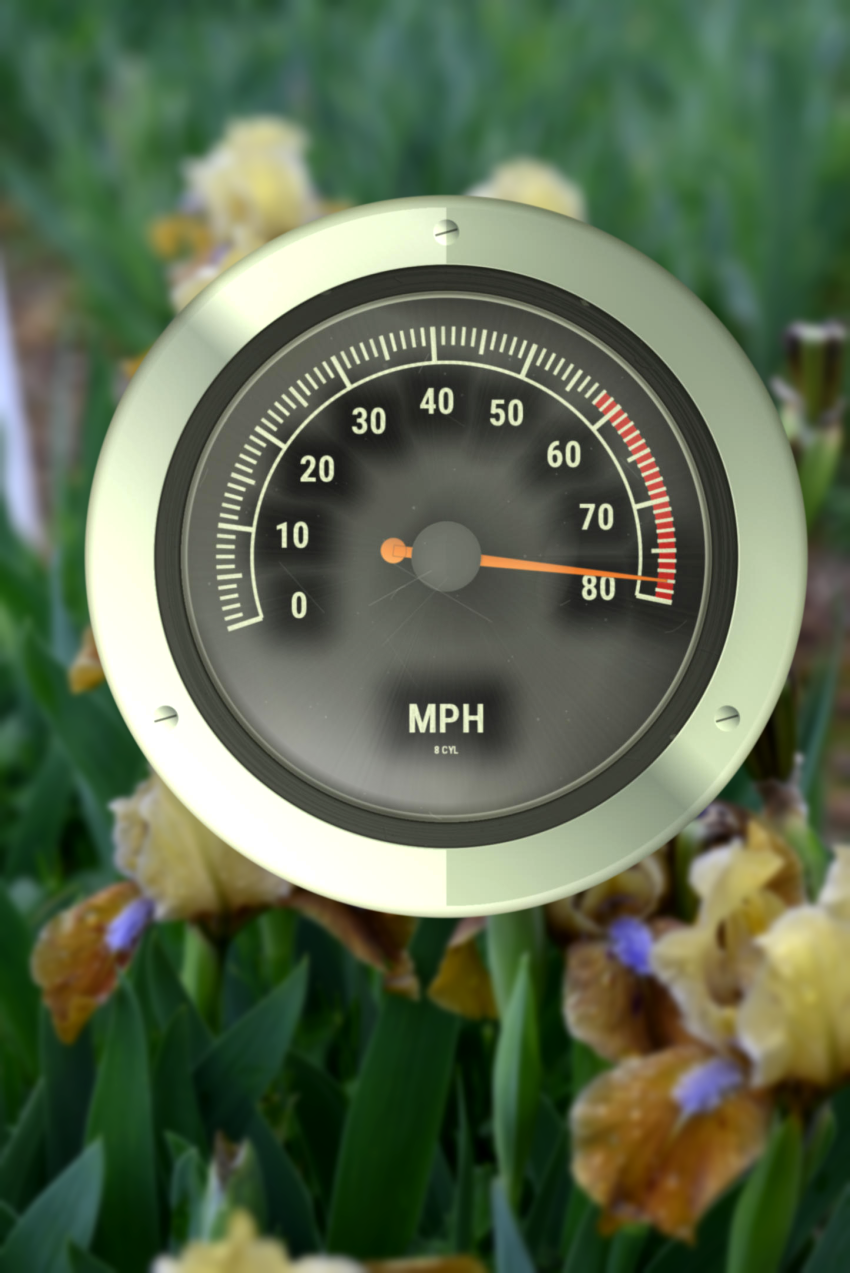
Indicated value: 78 (mph)
